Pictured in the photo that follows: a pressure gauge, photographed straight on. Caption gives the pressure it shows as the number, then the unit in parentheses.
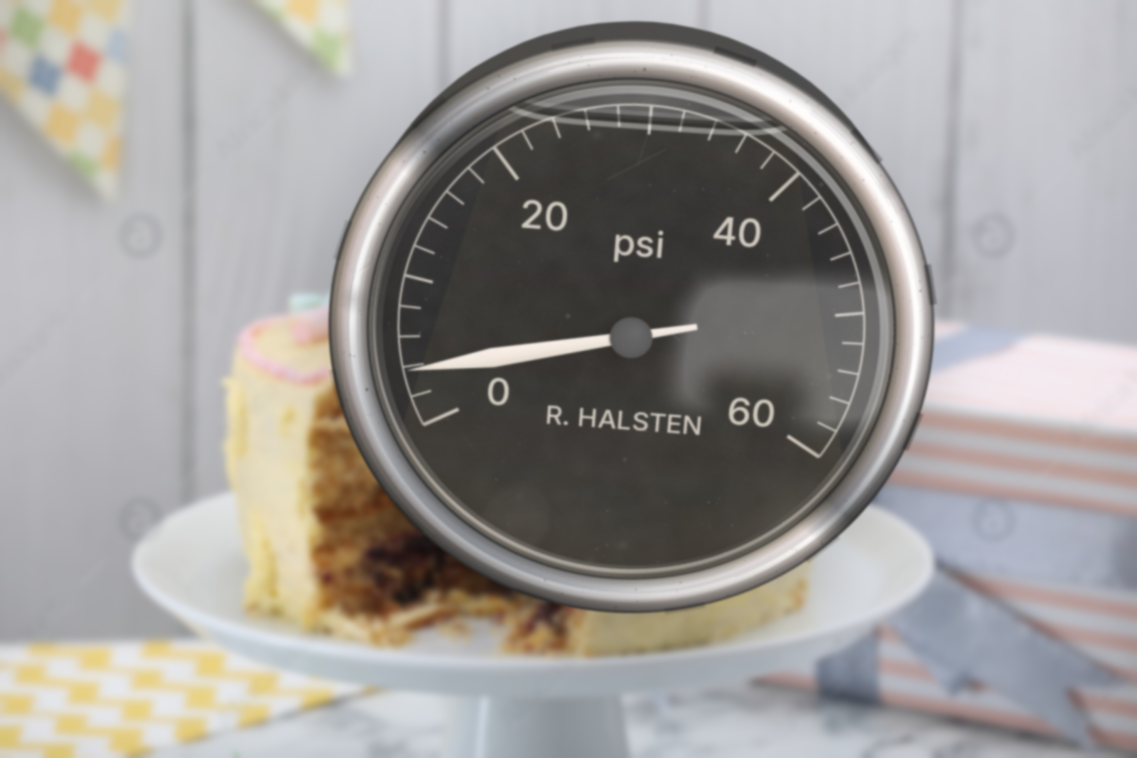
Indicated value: 4 (psi)
